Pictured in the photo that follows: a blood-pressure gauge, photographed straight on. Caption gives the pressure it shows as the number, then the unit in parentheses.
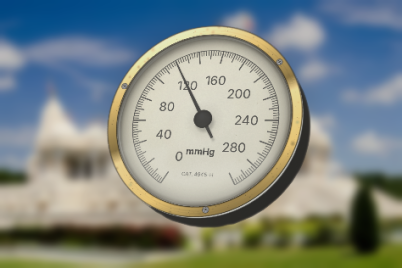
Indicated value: 120 (mmHg)
